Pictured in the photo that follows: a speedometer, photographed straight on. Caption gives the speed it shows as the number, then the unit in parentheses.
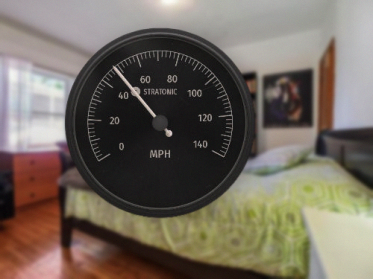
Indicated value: 48 (mph)
